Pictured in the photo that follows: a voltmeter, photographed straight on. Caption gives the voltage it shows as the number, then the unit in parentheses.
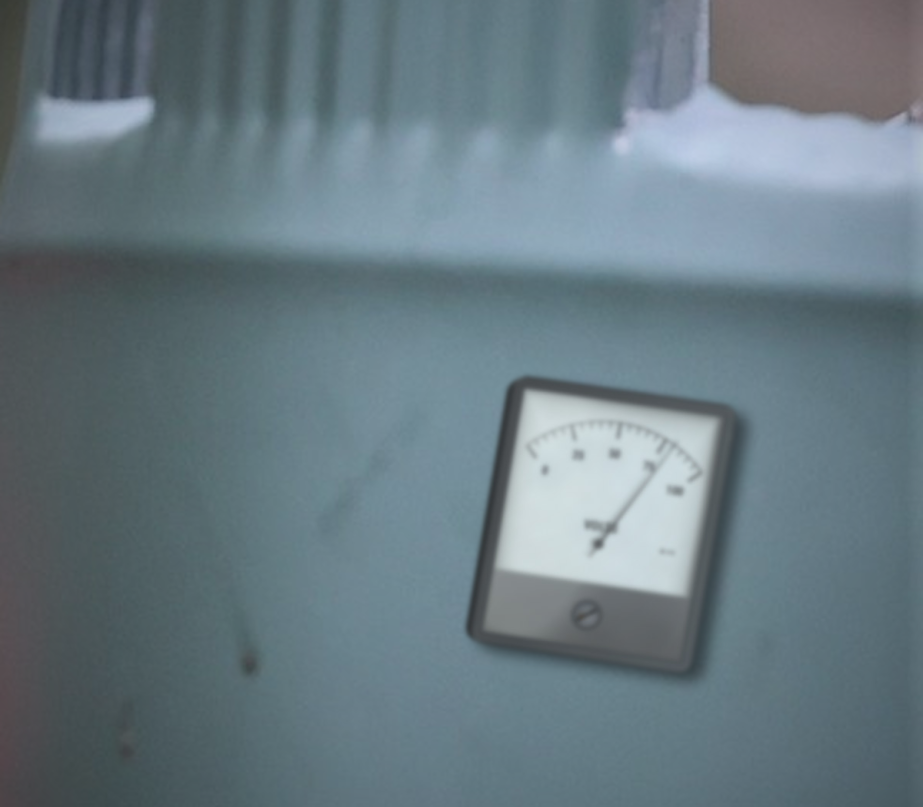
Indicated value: 80 (V)
